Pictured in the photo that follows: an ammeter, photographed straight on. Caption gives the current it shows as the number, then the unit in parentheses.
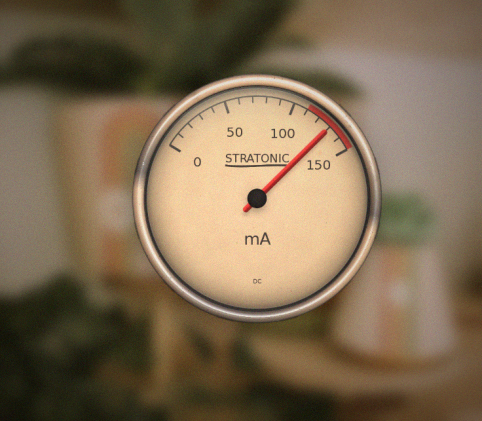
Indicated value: 130 (mA)
